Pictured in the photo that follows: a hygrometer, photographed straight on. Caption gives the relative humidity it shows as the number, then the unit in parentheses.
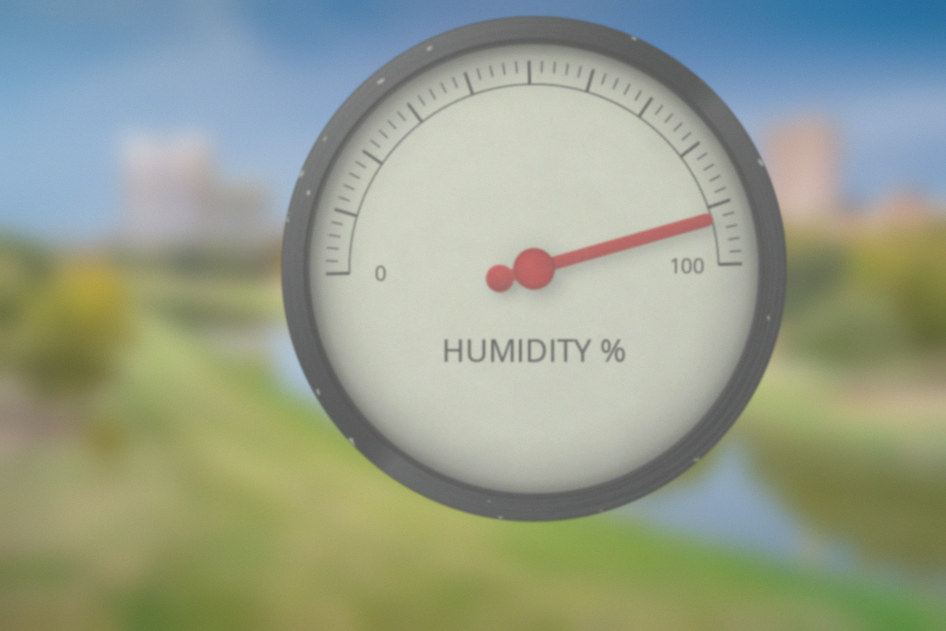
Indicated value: 92 (%)
